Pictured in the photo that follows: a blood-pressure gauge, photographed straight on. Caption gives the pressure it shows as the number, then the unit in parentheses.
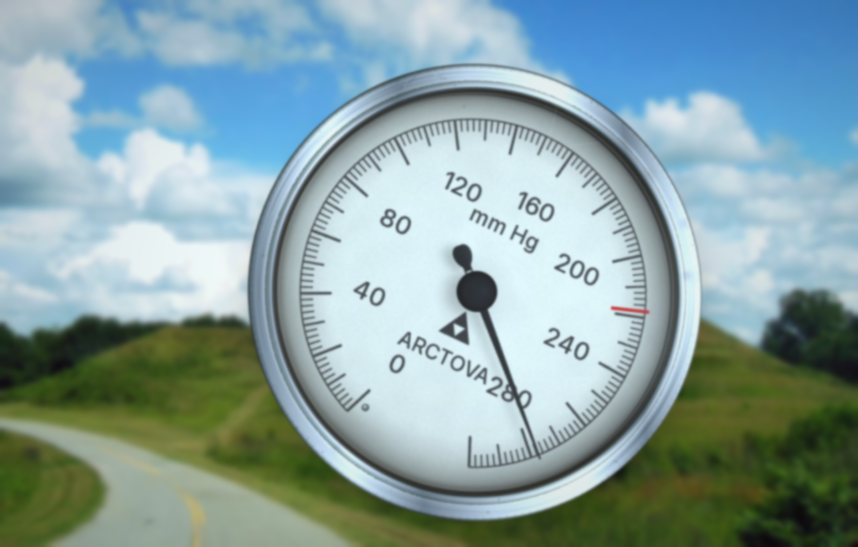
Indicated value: 278 (mmHg)
